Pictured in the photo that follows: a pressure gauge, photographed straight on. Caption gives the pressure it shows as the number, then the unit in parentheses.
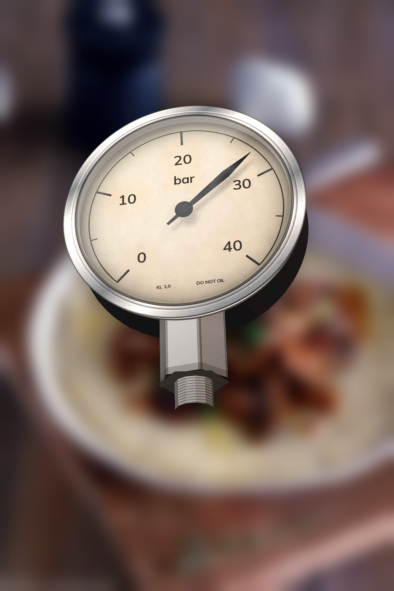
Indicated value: 27.5 (bar)
